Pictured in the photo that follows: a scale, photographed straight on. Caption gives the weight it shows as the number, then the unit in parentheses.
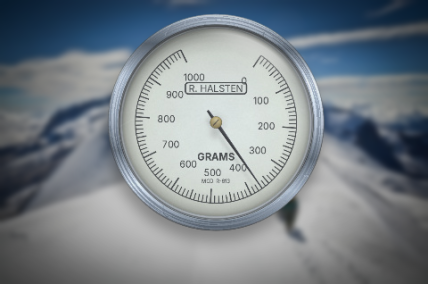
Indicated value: 370 (g)
